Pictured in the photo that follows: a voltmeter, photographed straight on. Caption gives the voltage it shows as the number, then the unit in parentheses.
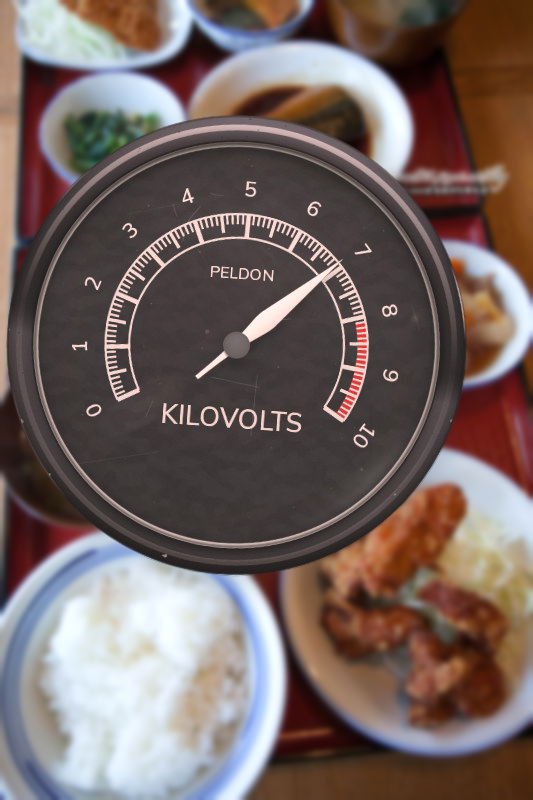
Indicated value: 6.9 (kV)
